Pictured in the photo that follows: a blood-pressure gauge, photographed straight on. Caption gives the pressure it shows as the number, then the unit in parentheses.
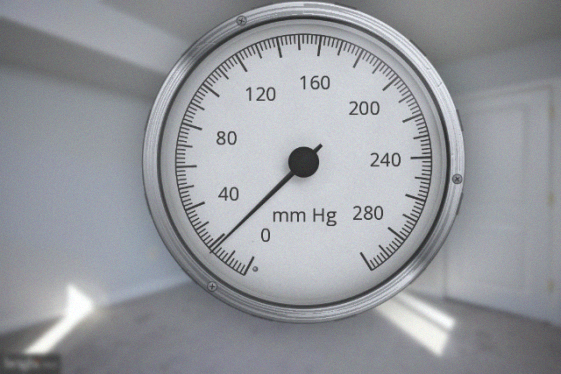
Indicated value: 18 (mmHg)
